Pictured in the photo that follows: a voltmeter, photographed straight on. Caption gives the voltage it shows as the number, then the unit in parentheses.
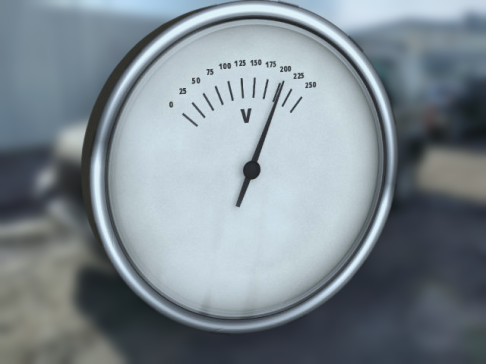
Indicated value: 200 (V)
